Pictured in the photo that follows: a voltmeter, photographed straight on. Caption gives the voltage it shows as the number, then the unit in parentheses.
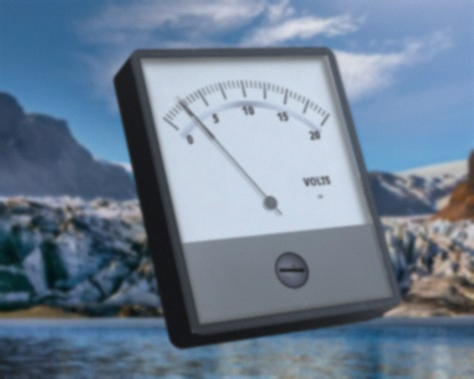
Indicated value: 2.5 (V)
